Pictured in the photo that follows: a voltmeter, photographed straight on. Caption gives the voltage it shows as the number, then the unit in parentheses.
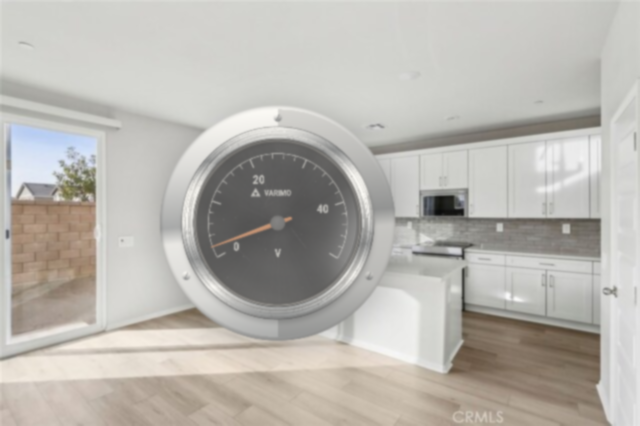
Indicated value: 2 (V)
